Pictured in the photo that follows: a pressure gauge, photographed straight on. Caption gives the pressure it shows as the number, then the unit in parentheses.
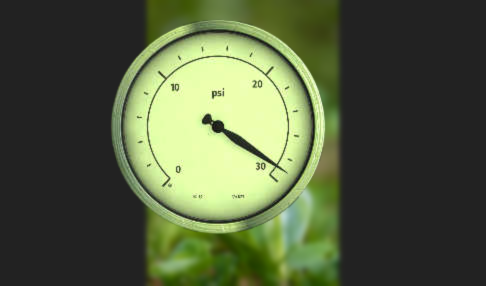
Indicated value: 29 (psi)
